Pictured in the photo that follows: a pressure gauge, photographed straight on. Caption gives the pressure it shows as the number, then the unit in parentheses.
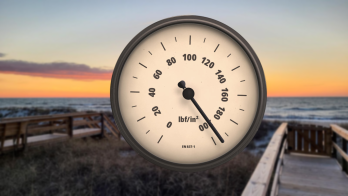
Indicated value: 195 (psi)
